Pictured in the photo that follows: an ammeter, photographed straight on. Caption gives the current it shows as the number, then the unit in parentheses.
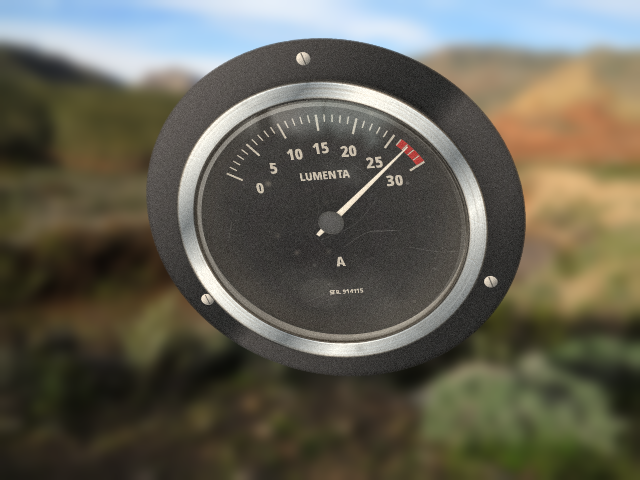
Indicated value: 27 (A)
